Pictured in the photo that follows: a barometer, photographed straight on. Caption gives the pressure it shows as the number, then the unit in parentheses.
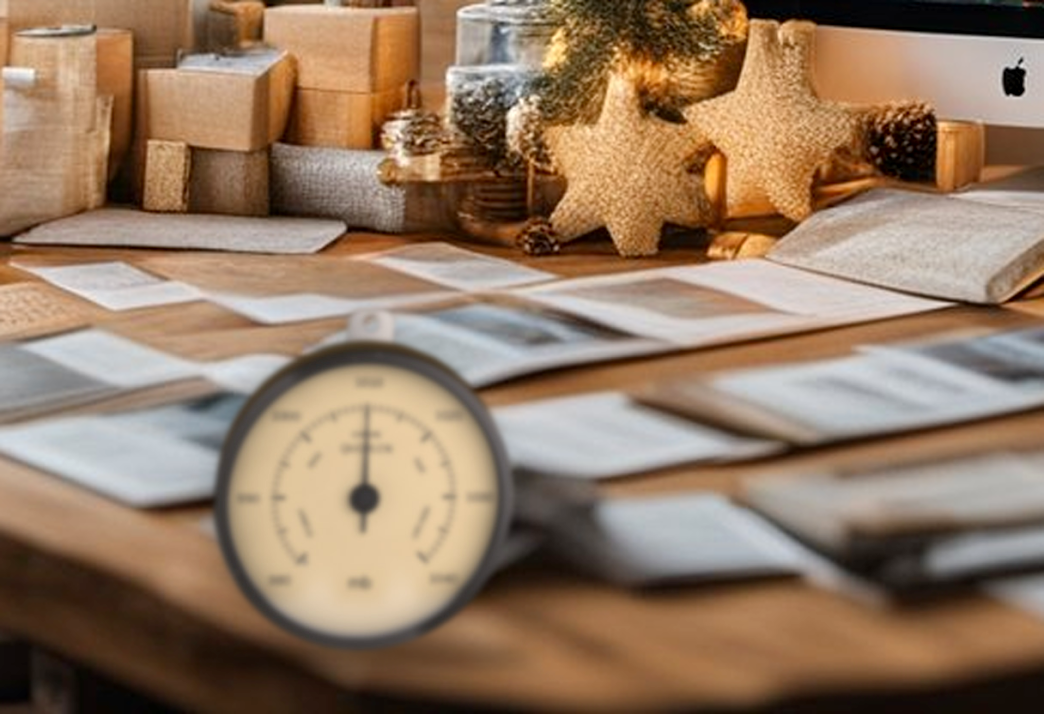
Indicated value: 1010 (mbar)
